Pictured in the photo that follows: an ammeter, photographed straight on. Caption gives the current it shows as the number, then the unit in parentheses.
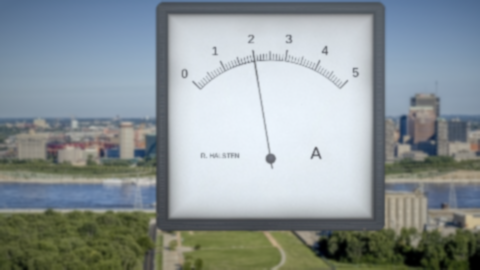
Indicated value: 2 (A)
